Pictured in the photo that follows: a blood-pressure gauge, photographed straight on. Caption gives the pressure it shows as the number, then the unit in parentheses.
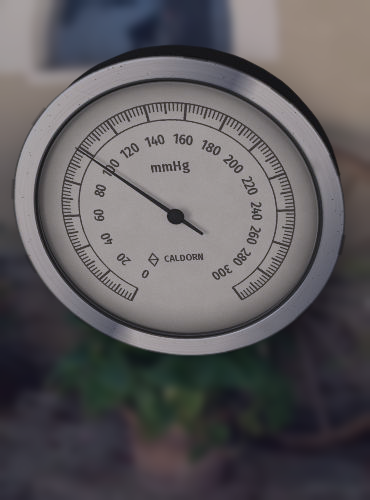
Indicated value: 100 (mmHg)
